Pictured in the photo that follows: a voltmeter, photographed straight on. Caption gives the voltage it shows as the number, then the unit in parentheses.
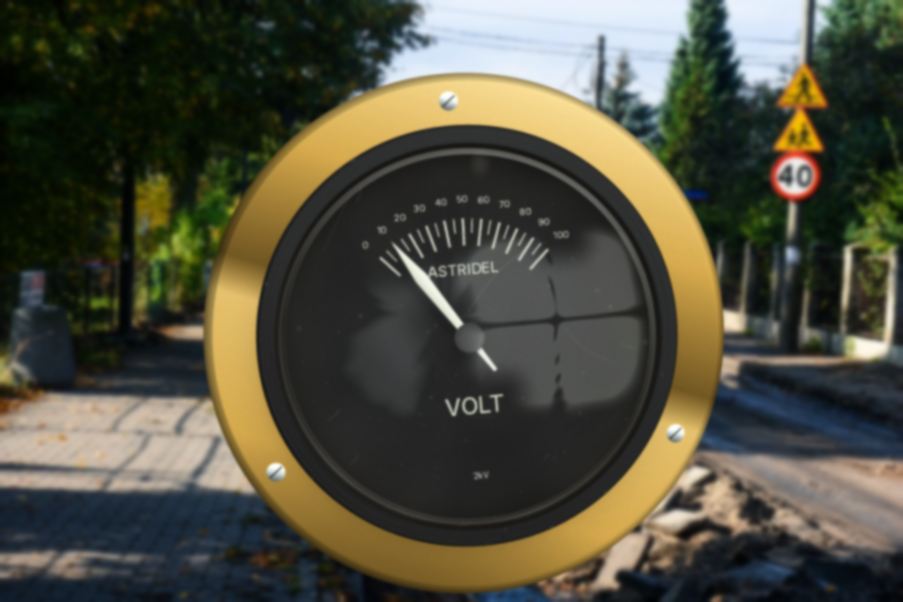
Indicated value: 10 (V)
